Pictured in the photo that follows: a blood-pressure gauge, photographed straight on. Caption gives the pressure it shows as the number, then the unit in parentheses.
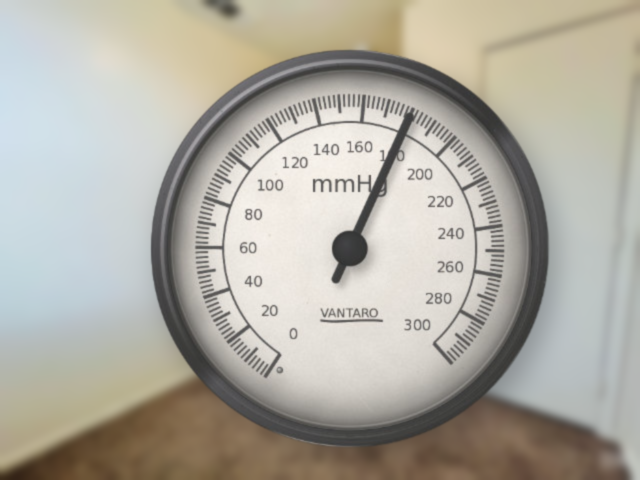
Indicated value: 180 (mmHg)
